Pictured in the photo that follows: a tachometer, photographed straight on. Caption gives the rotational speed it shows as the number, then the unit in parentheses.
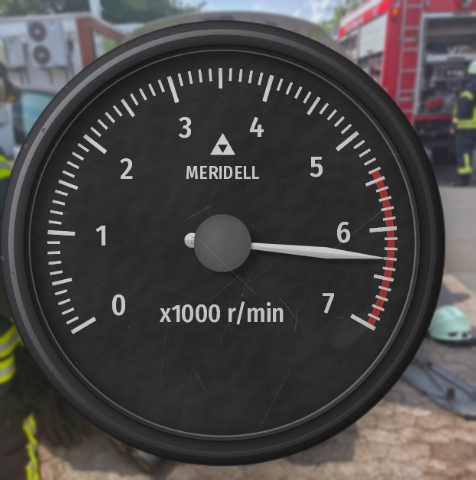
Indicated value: 6300 (rpm)
